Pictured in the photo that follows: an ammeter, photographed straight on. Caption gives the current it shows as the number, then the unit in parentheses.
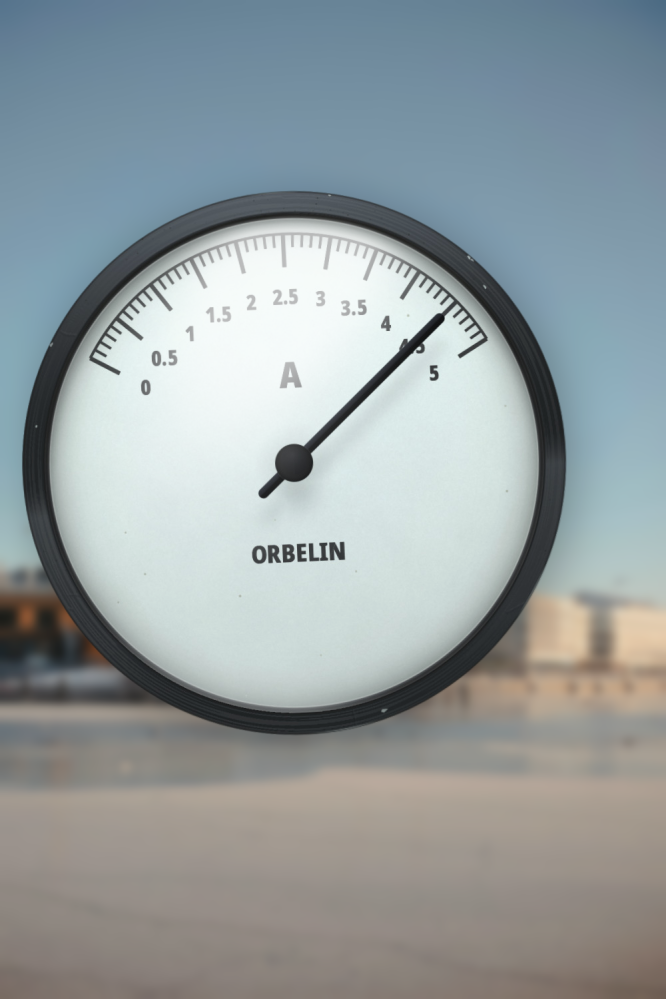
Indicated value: 4.5 (A)
